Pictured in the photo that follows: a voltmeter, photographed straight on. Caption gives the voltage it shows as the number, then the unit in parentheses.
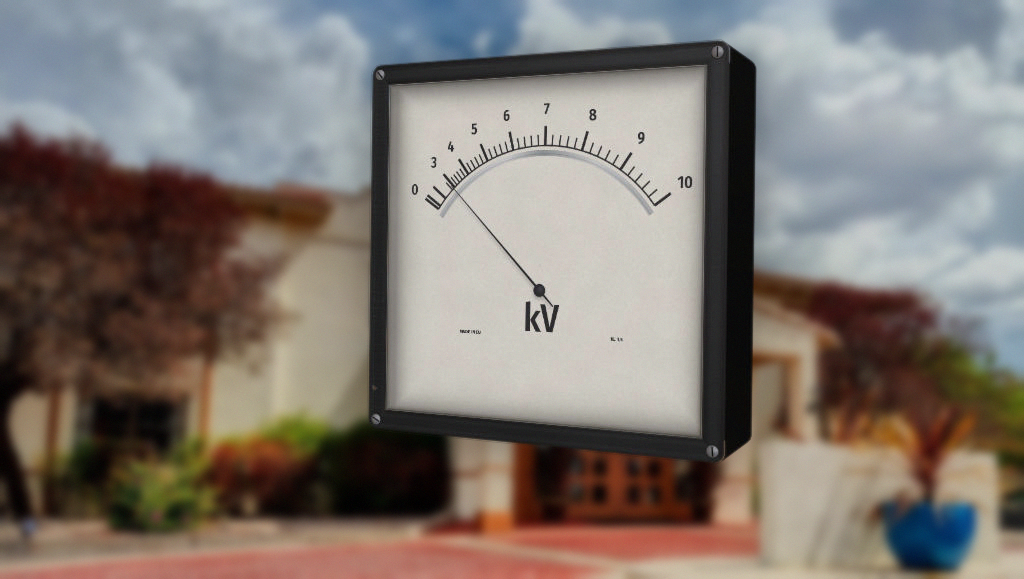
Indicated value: 3 (kV)
